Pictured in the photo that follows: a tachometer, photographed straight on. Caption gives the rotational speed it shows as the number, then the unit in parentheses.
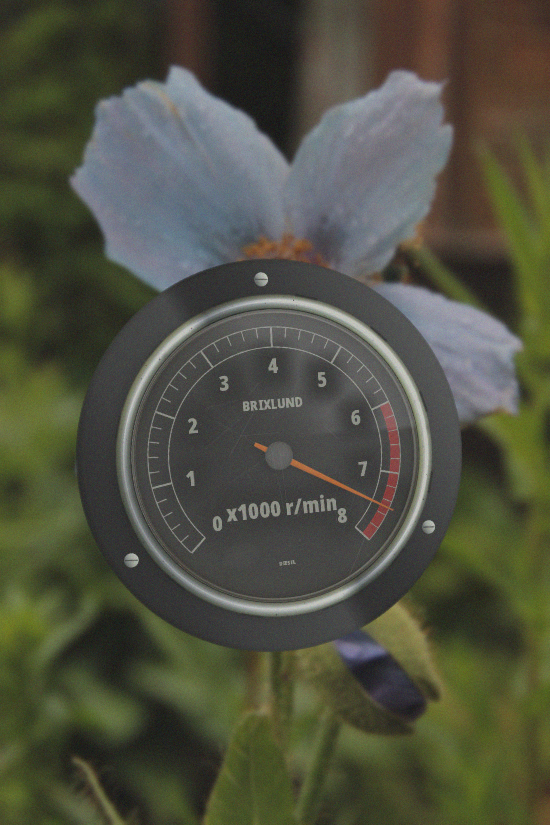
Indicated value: 7500 (rpm)
